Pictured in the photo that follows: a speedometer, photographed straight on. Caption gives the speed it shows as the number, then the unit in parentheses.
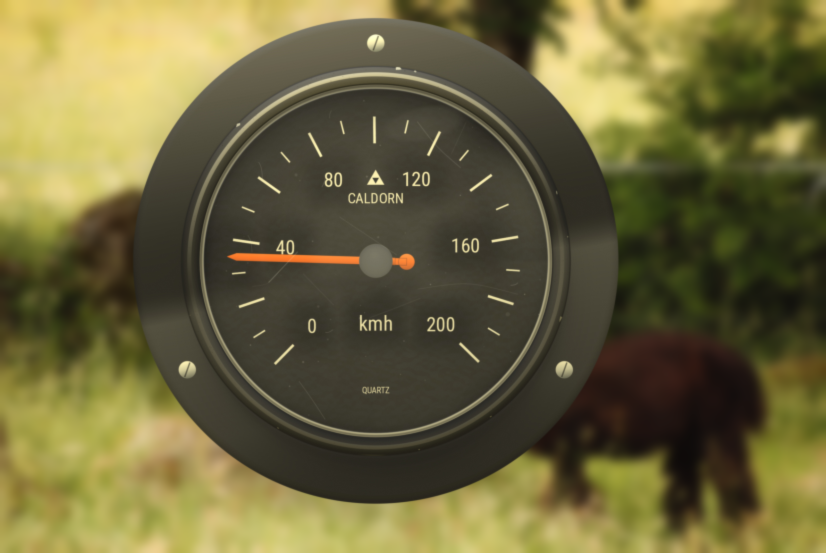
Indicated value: 35 (km/h)
